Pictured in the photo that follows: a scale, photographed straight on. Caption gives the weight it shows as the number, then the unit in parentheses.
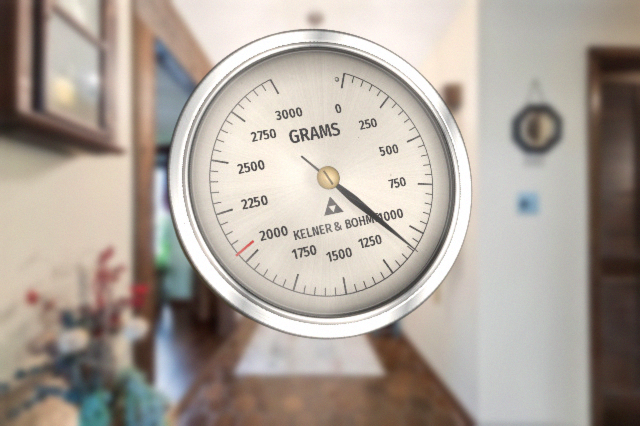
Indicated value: 1100 (g)
